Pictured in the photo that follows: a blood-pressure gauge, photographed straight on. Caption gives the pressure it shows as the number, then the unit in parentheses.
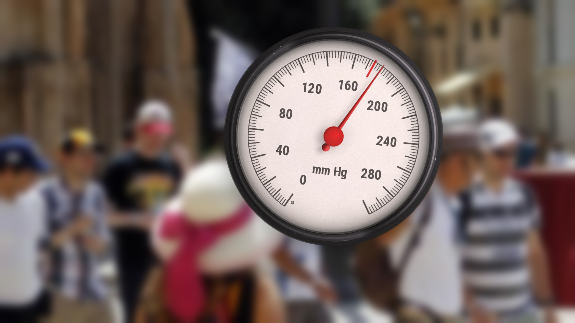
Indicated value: 180 (mmHg)
